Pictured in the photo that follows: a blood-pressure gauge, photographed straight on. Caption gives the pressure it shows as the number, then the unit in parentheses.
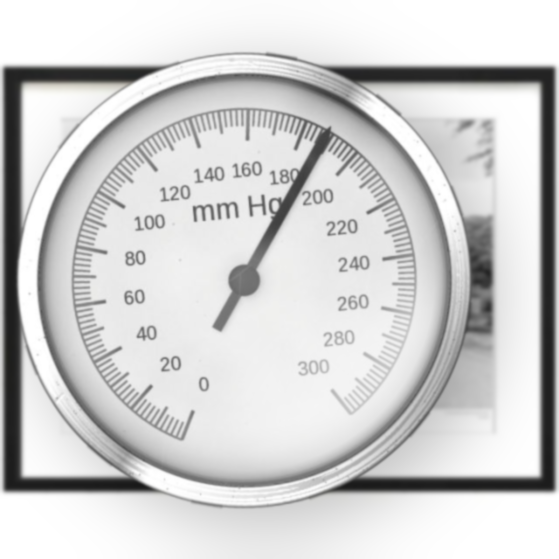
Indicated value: 188 (mmHg)
